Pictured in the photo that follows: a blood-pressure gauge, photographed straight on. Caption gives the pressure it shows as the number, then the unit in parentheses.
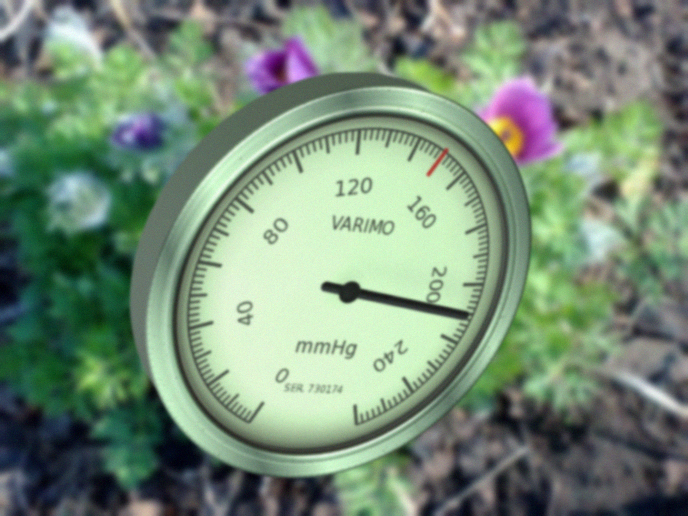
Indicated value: 210 (mmHg)
